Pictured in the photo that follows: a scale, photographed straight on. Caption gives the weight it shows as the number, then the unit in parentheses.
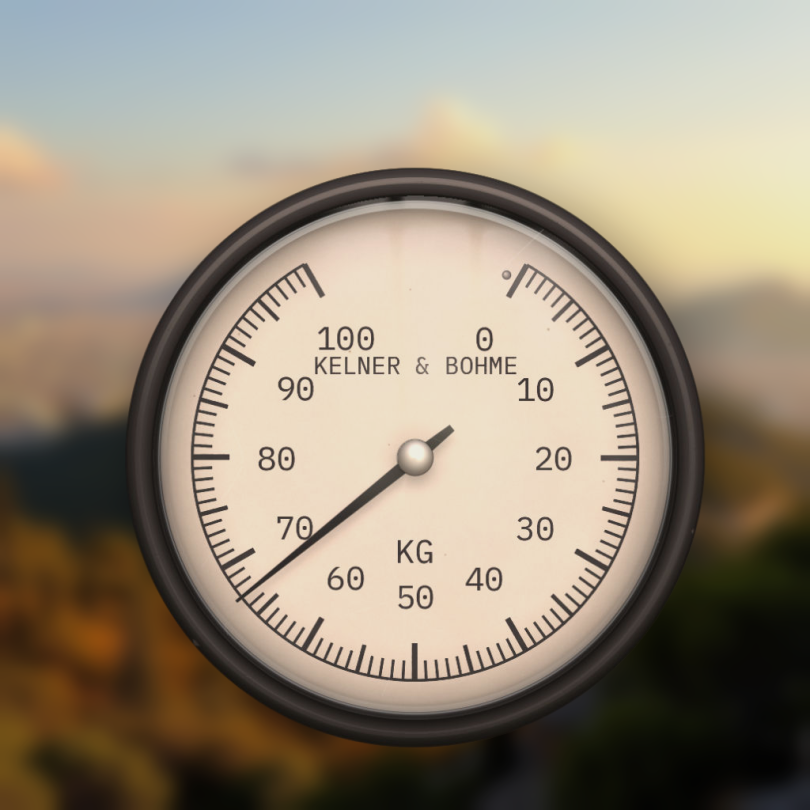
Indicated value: 67 (kg)
